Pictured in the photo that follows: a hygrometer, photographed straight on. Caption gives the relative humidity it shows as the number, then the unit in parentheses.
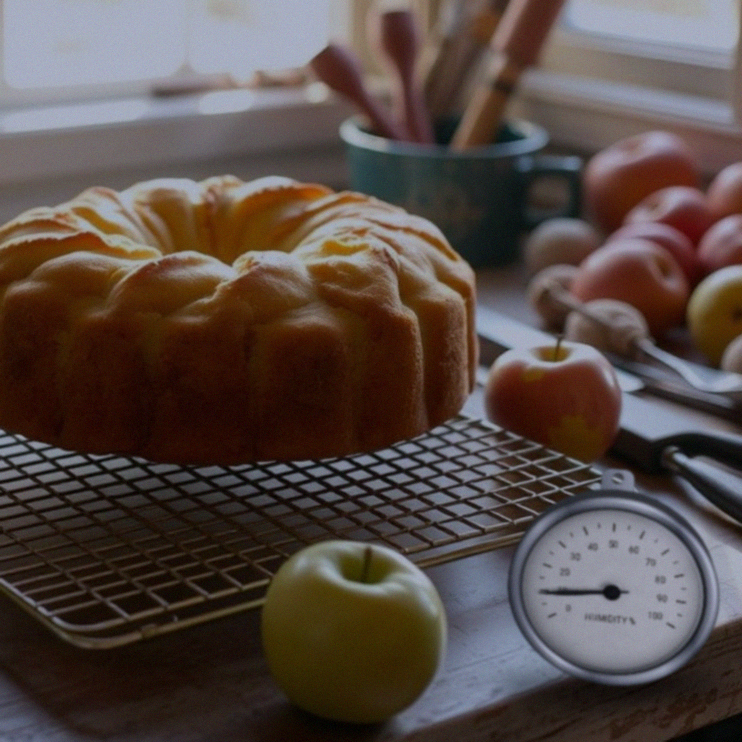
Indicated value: 10 (%)
